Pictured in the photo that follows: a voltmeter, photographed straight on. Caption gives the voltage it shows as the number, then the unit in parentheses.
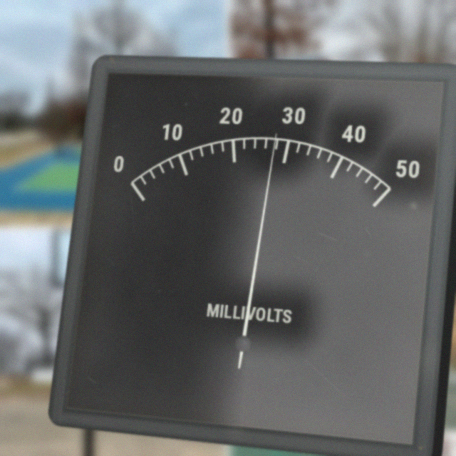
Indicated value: 28 (mV)
